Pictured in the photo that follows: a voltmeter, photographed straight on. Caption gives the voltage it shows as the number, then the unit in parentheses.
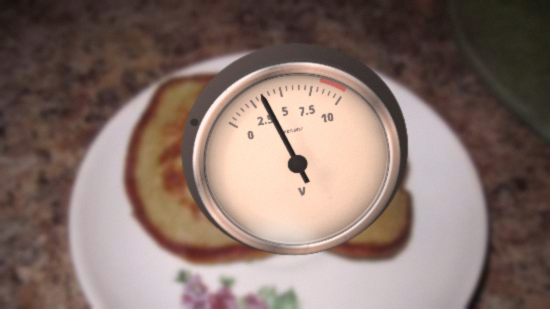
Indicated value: 3.5 (V)
